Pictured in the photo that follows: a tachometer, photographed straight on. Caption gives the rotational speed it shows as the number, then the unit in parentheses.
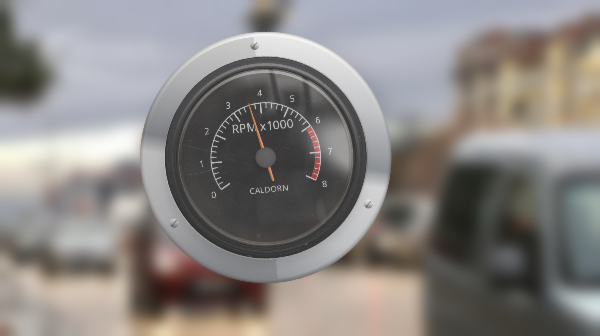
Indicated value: 3600 (rpm)
